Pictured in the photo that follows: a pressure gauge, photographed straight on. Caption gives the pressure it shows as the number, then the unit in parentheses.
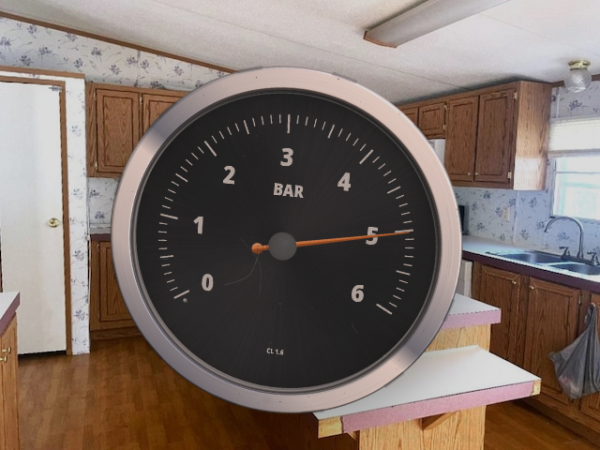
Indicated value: 5 (bar)
